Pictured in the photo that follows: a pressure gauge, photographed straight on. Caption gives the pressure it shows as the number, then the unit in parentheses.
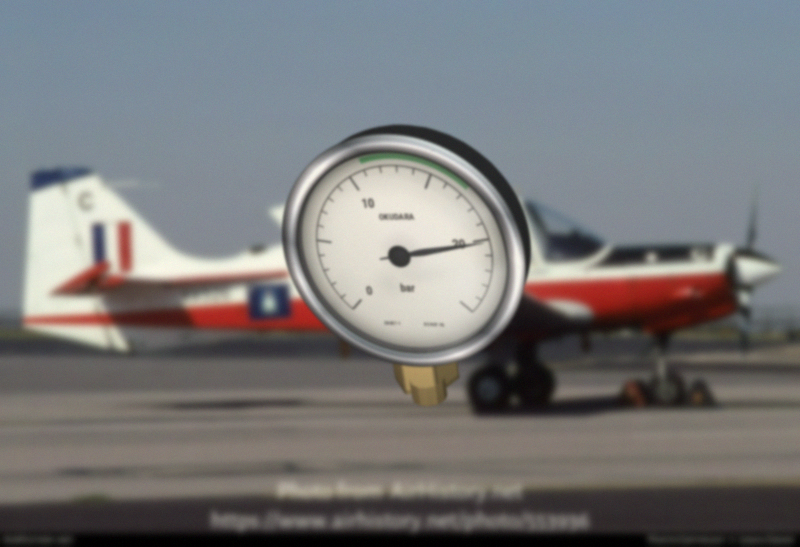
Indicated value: 20 (bar)
